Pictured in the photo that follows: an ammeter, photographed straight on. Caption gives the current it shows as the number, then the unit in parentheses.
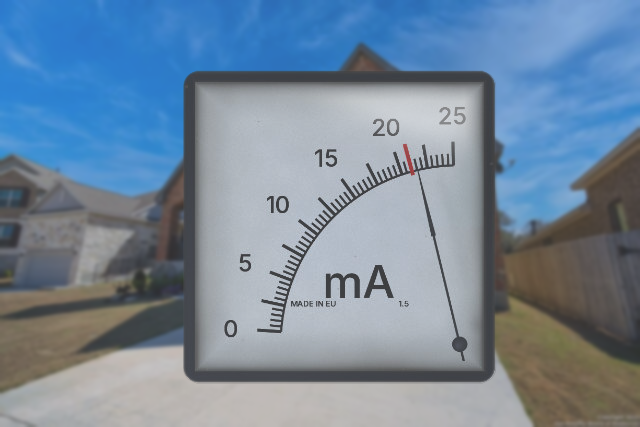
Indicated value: 21.5 (mA)
